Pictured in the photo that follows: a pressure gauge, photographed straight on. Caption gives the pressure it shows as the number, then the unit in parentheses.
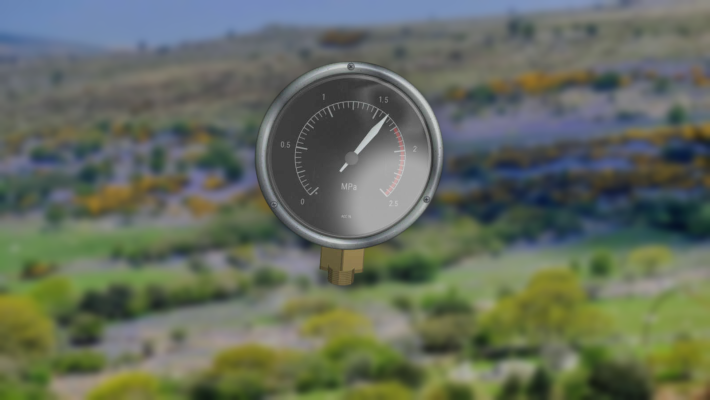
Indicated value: 1.6 (MPa)
